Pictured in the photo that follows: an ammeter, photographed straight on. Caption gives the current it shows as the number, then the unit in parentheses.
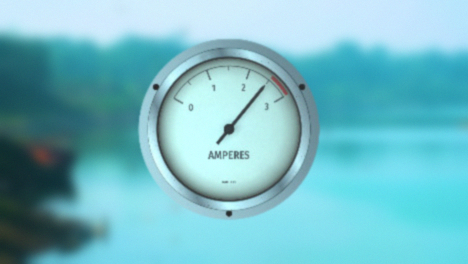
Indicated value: 2.5 (A)
